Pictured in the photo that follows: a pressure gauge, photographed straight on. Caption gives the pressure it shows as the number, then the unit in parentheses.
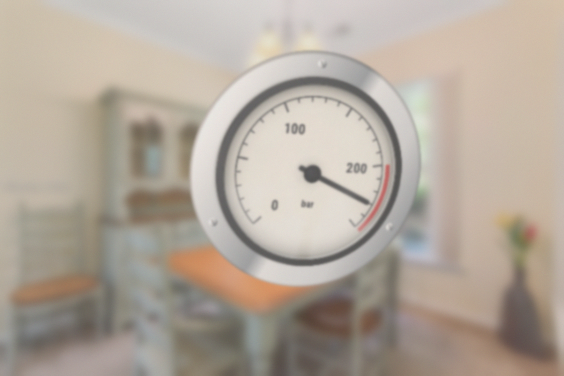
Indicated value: 230 (bar)
